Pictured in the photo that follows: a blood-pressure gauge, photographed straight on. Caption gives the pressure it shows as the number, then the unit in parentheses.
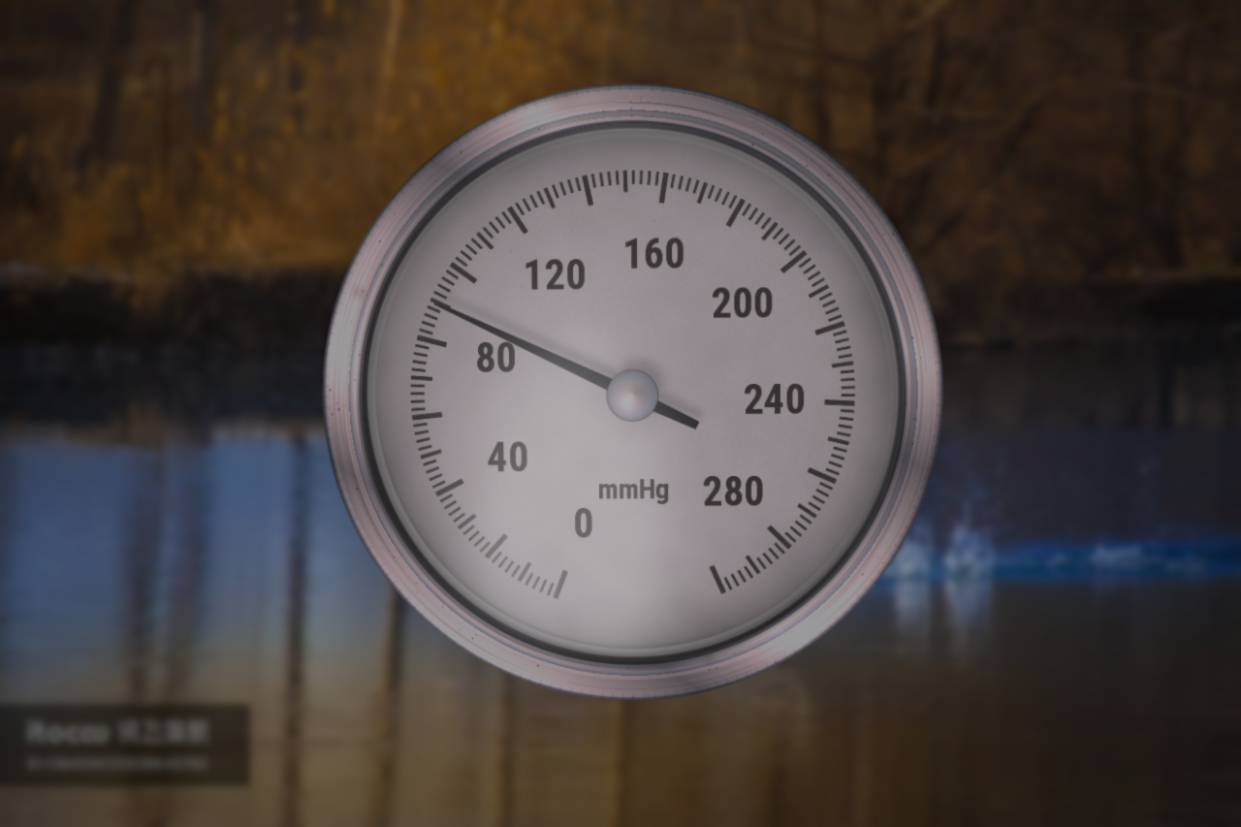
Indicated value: 90 (mmHg)
